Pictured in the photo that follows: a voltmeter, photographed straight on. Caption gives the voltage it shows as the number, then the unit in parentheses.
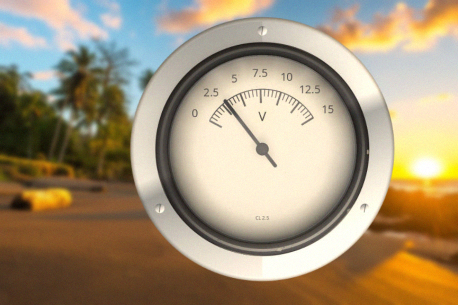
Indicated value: 3 (V)
